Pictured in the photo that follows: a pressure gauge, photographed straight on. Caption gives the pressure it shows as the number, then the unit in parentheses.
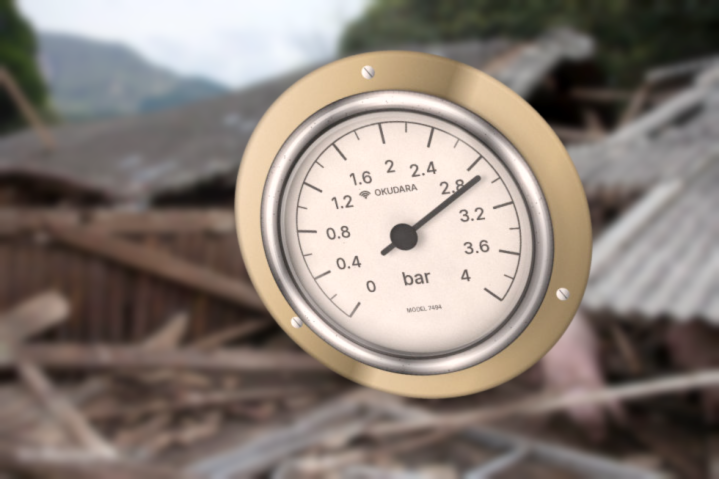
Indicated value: 2.9 (bar)
